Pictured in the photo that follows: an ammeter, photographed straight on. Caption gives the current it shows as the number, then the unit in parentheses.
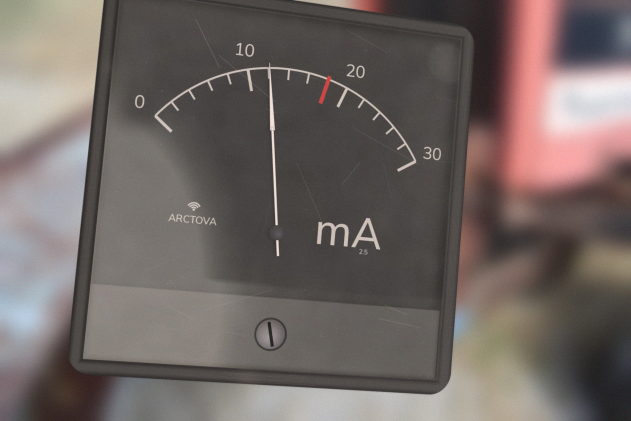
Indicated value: 12 (mA)
